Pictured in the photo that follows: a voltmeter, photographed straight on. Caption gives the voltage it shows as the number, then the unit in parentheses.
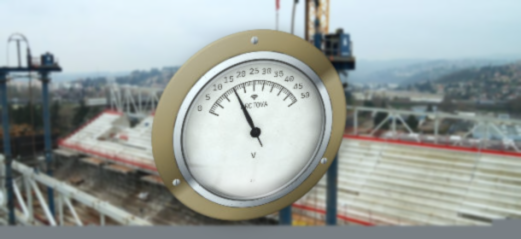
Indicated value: 15 (V)
